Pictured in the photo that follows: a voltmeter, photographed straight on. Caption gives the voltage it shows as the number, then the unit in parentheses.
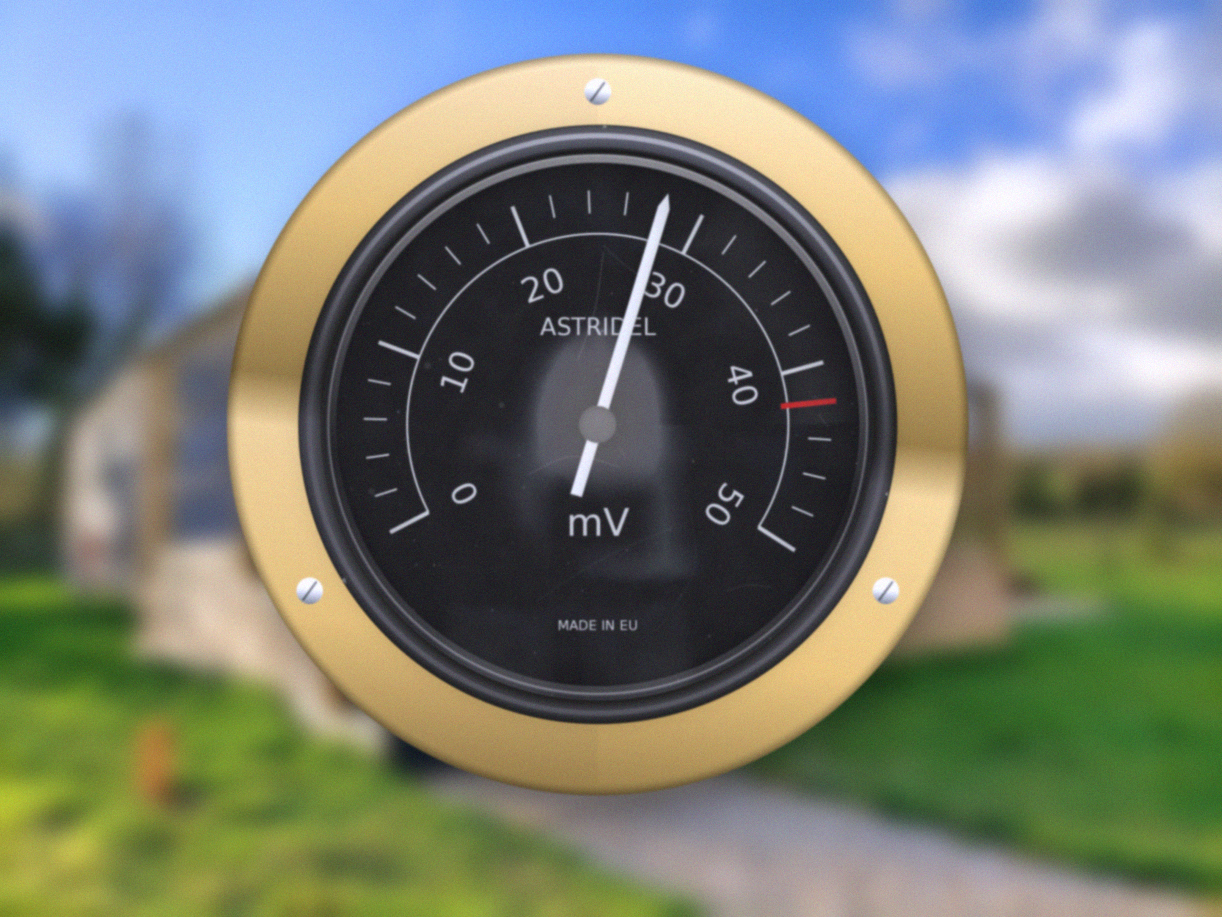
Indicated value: 28 (mV)
